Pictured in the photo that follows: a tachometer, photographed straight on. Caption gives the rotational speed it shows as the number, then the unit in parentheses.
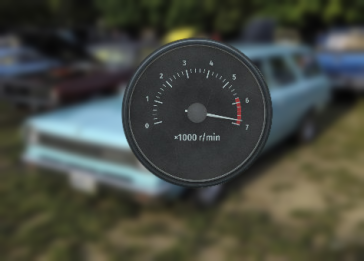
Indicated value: 6800 (rpm)
